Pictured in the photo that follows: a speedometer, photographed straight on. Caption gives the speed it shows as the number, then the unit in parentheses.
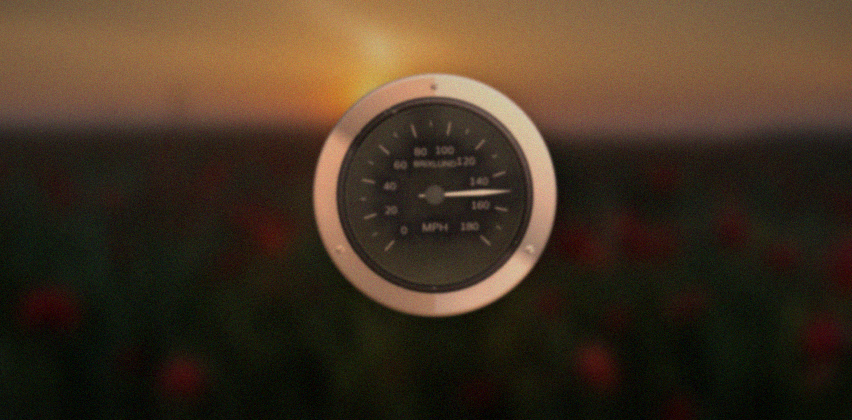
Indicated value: 150 (mph)
